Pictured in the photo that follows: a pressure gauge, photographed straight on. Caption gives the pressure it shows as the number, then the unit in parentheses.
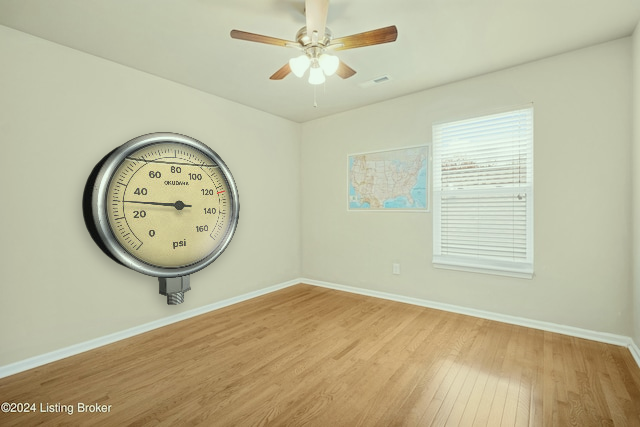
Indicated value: 30 (psi)
